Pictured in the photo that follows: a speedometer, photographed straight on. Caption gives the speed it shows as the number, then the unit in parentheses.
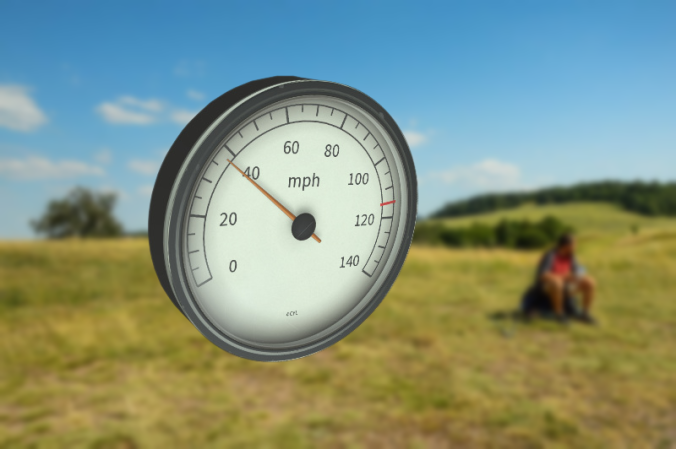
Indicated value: 37.5 (mph)
